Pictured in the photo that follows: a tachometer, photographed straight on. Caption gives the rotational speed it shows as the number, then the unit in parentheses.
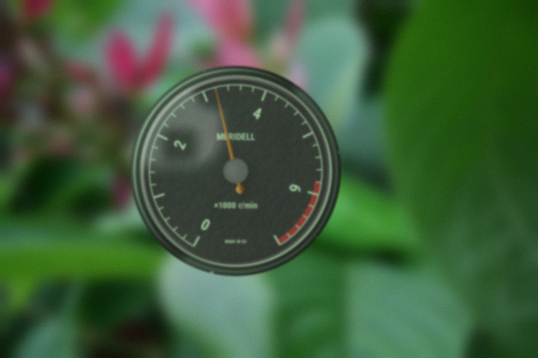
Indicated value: 3200 (rpm)
